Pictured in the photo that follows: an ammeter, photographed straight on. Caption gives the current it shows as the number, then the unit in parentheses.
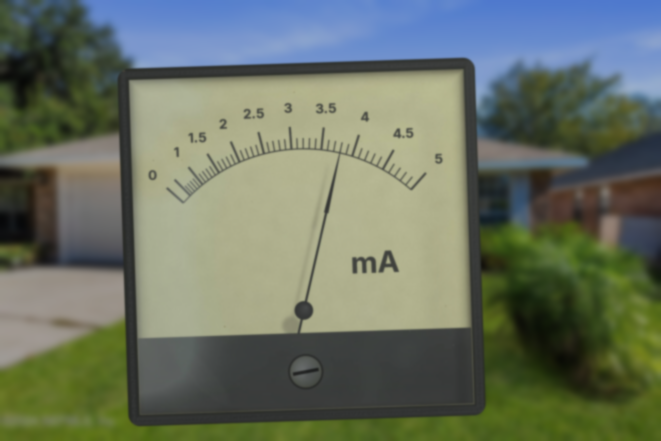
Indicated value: 3.8 (mA)
